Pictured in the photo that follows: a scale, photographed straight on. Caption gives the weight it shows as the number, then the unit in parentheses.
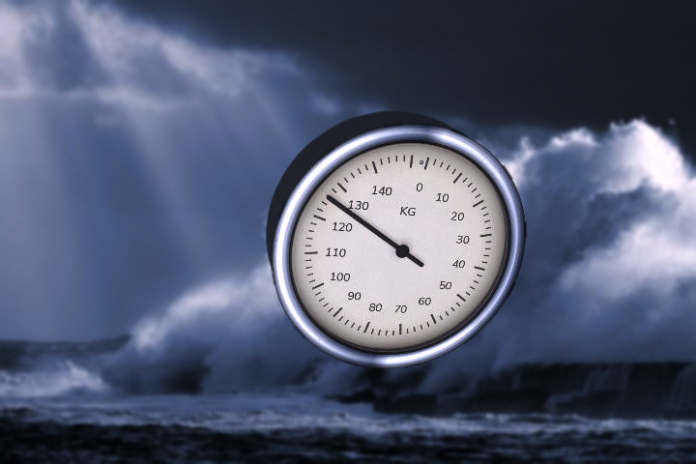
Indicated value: 126 (kg)
